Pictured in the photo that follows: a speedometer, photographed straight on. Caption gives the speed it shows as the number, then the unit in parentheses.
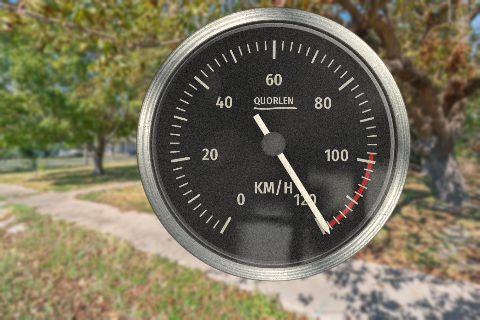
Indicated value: 119 (km/h)
